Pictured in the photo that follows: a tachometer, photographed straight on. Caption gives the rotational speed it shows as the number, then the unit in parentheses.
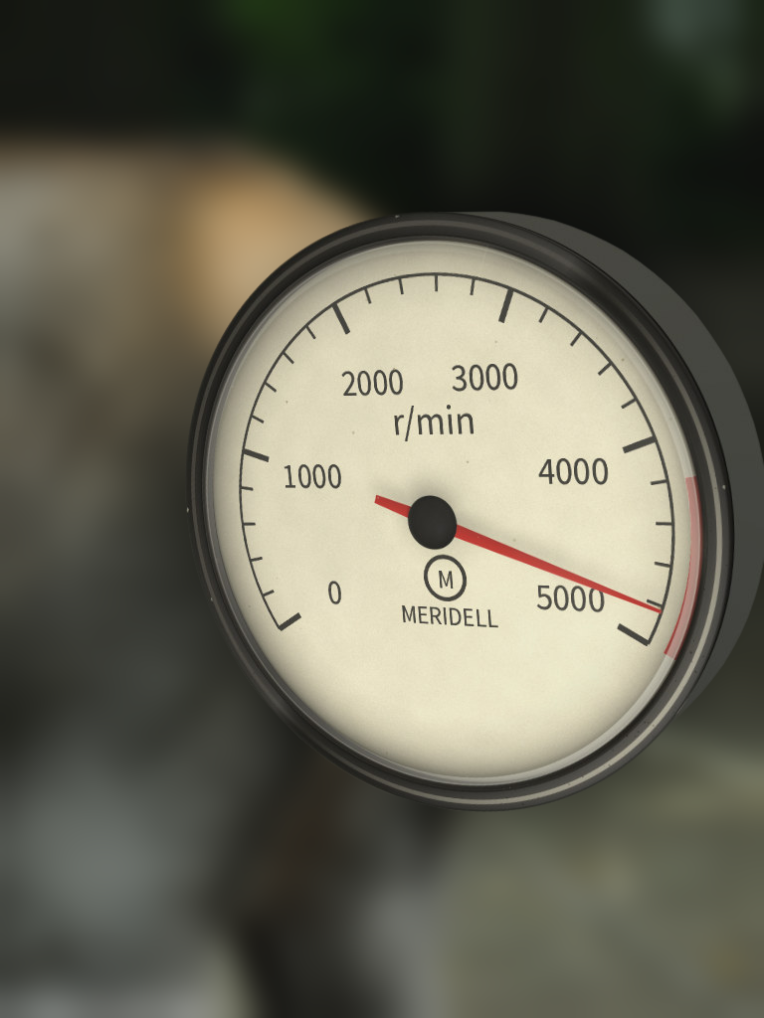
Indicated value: 4800 (rpm)
